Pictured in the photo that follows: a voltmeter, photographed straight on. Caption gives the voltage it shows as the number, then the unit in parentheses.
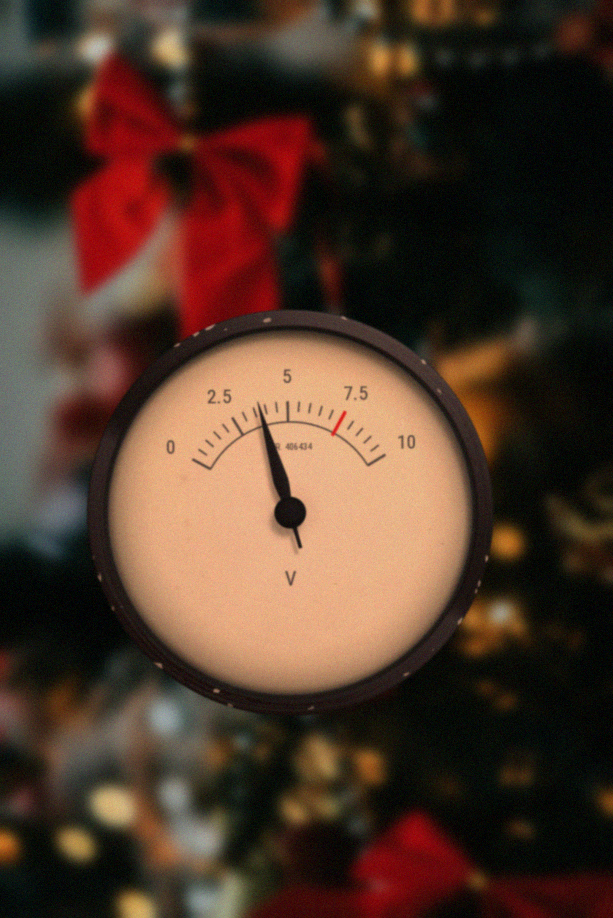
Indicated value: 3.75 (V)
